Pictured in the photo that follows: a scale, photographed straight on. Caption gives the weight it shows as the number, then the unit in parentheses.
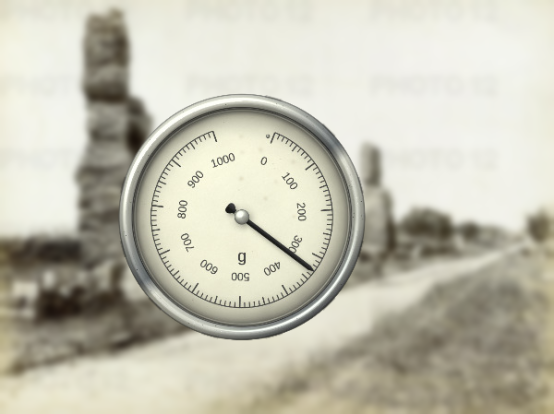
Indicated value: 330 (g)
